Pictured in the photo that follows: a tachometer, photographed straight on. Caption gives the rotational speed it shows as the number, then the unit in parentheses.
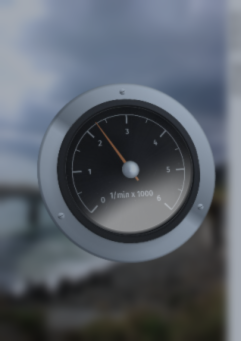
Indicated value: 2250 (rpm)
